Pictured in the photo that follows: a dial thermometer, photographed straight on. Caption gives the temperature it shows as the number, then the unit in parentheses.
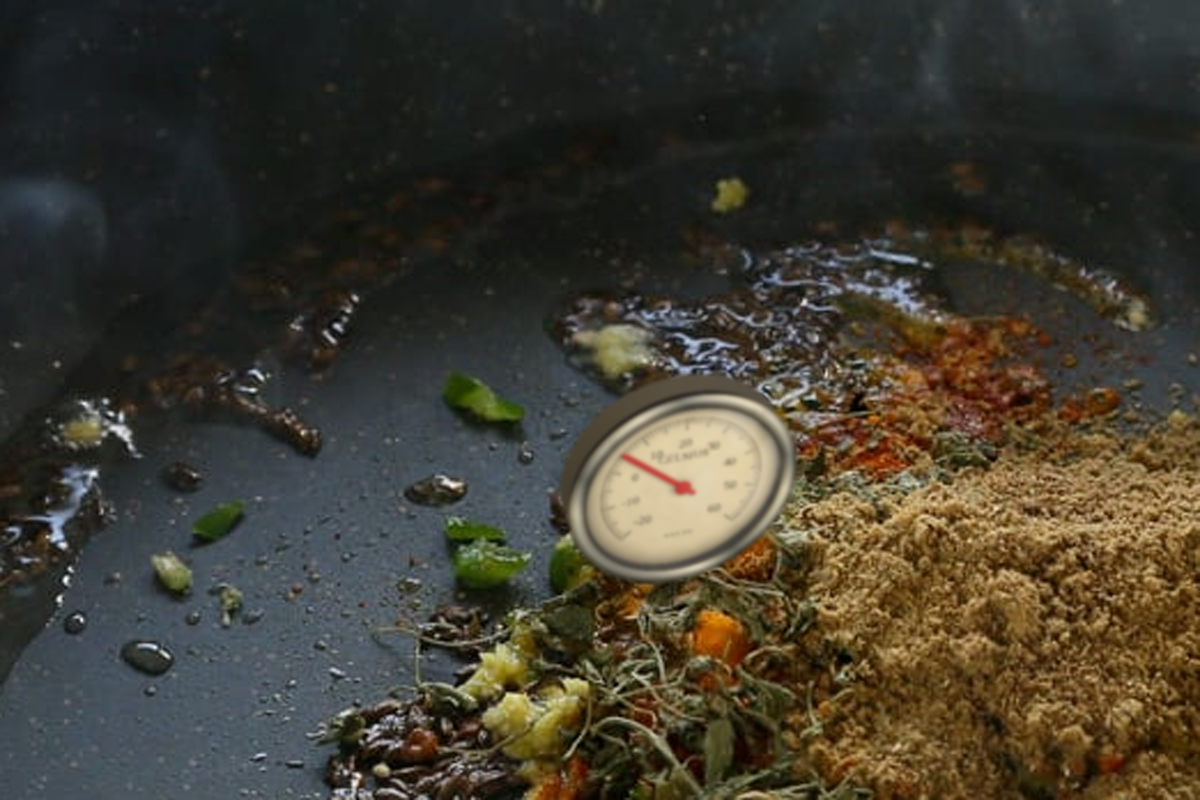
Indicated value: 5 (°C)
